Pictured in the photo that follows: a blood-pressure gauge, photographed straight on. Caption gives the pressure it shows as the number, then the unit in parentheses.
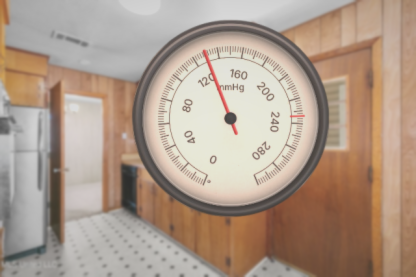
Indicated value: 130 (mmHg)
